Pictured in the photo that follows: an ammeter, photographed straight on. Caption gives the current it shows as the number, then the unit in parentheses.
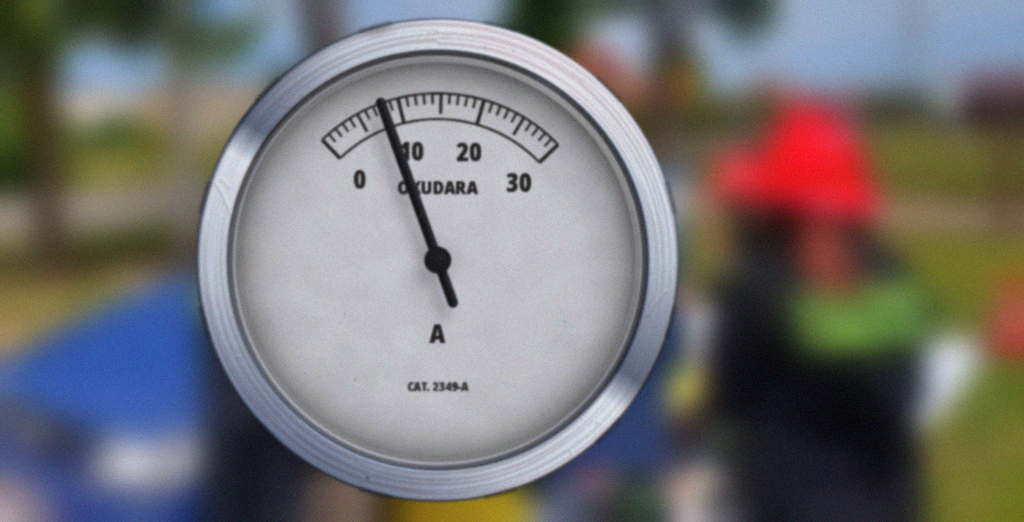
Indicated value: 8 (A)
